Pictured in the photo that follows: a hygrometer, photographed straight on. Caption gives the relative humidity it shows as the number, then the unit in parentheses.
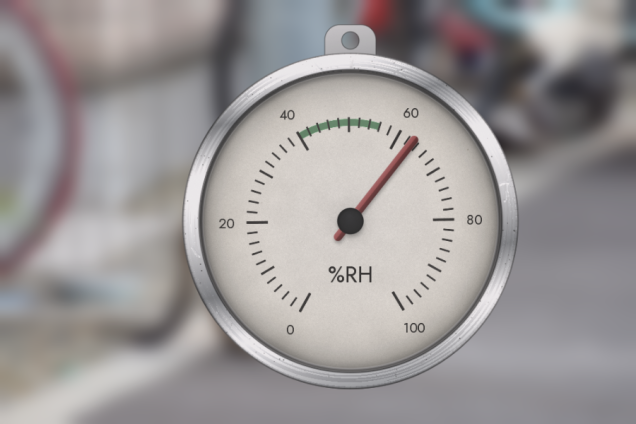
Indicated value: 63 (%)
